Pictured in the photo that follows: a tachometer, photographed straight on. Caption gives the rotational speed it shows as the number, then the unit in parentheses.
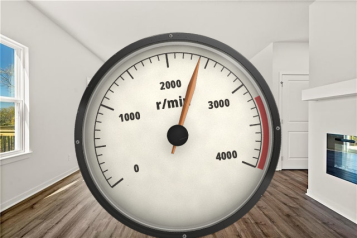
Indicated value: 2400 (rpm)
